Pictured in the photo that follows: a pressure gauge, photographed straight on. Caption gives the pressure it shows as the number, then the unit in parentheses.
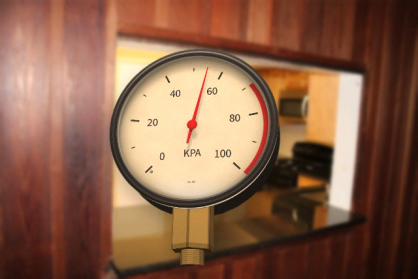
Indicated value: 55 (kPa)
